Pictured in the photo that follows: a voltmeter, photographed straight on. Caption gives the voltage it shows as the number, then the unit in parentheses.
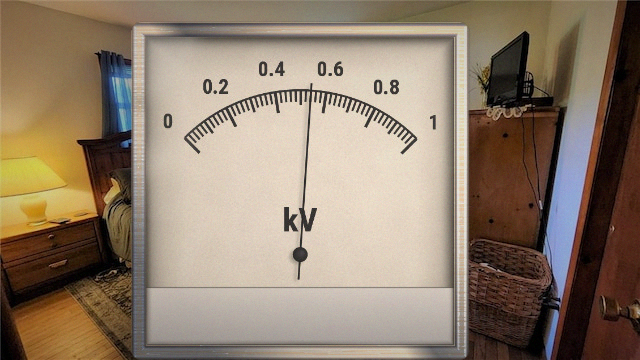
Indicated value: 0.54 (kV)
